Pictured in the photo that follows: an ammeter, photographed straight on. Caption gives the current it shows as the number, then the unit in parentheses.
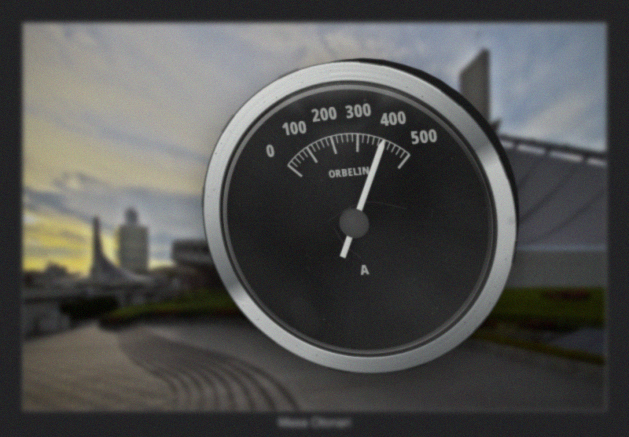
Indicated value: 400 (A)
